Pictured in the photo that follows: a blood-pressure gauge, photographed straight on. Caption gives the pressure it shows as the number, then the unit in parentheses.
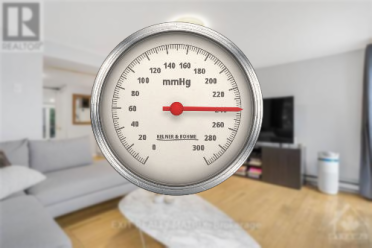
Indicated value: 240 (mmHg)
